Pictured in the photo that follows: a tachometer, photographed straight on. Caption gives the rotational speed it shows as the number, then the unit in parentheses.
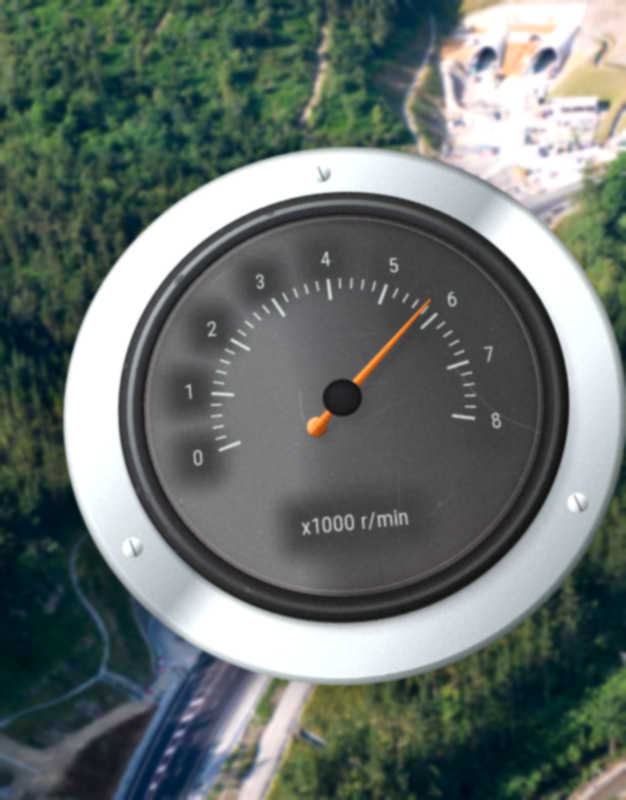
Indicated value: 5800 (rpm)
